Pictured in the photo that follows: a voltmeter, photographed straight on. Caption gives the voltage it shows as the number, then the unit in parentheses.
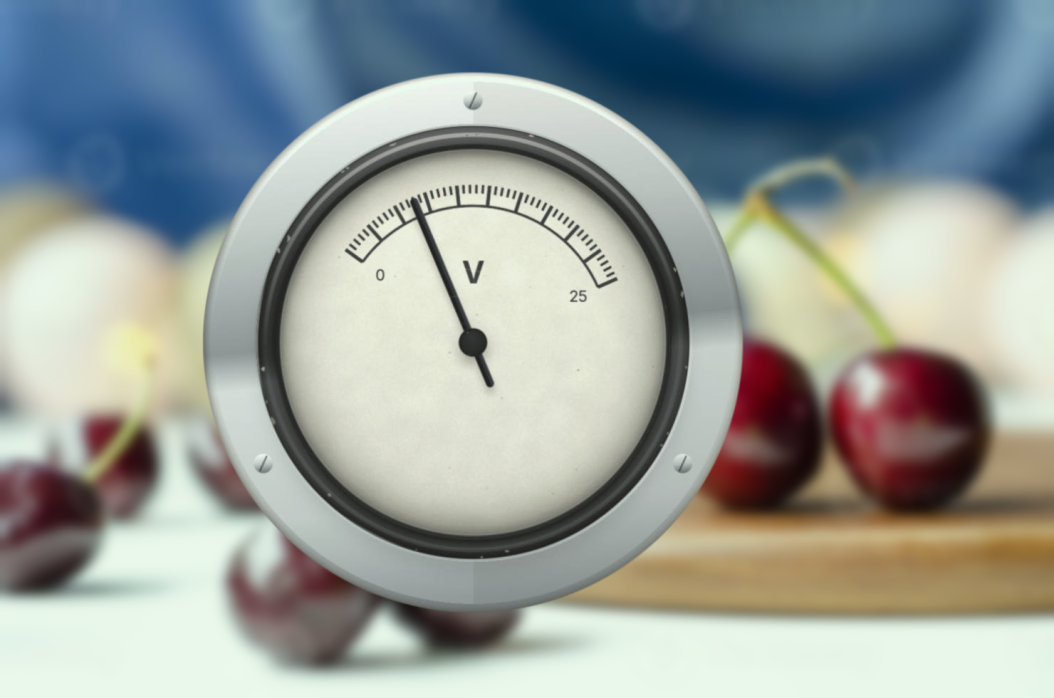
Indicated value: 6.5 (V)
